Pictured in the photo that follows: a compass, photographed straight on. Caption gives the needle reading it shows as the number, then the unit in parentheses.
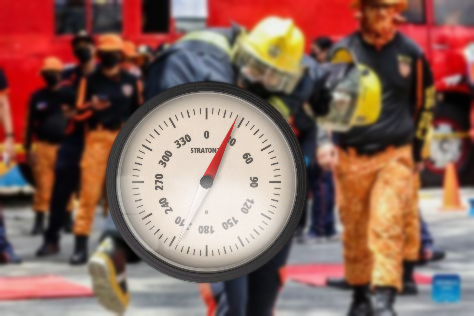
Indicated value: 25 (°)
